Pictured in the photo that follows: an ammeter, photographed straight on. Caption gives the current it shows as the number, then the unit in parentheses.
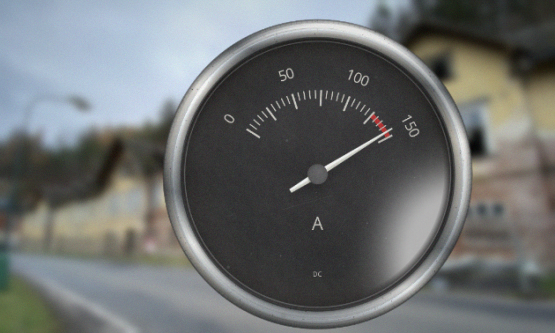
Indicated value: 145 (A)
